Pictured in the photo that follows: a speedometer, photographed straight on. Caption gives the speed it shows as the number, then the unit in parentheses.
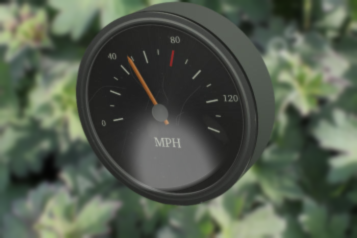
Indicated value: 50 (mph)
